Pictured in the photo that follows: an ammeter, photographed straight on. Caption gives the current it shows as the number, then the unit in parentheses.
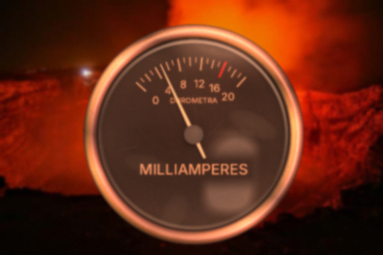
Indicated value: 5 (mA)
